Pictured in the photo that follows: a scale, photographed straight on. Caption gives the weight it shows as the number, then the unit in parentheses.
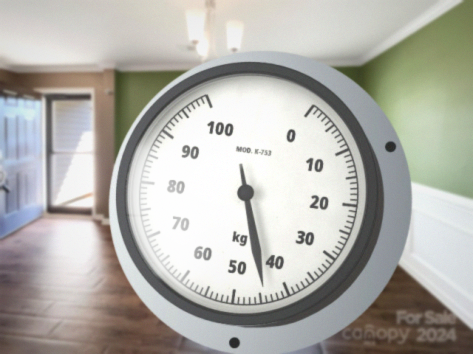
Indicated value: 44 (kg)
